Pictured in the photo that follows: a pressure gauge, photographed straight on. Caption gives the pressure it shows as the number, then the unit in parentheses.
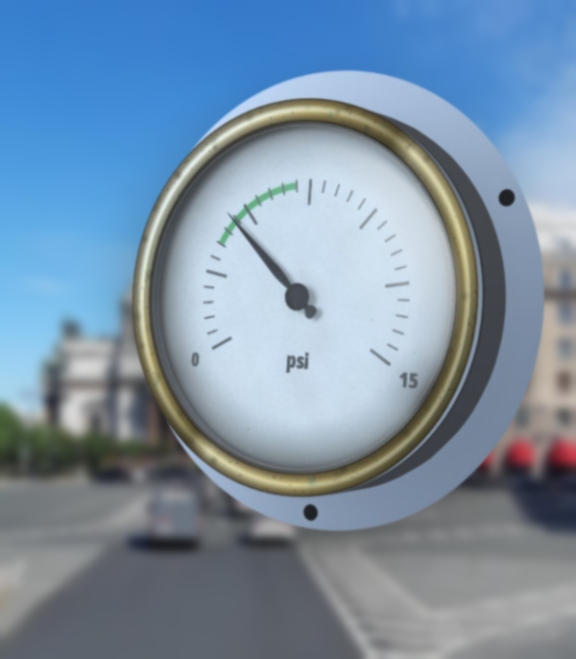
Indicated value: 4.5 (psi)
